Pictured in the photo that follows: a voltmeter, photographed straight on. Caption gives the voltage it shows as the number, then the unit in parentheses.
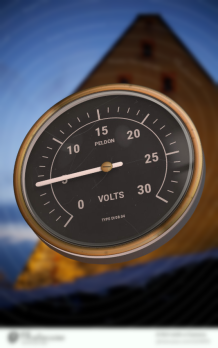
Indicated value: 5 (V)
